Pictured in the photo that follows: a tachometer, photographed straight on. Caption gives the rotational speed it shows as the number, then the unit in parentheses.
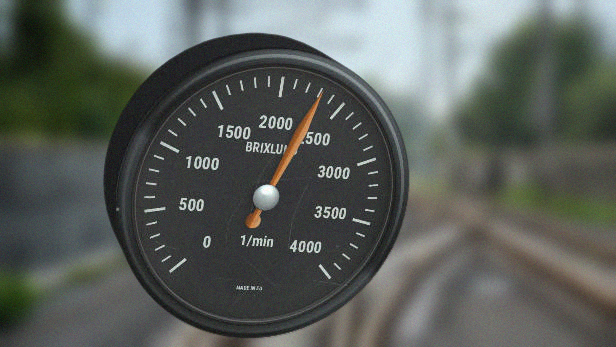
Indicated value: 2300 (rpm)
